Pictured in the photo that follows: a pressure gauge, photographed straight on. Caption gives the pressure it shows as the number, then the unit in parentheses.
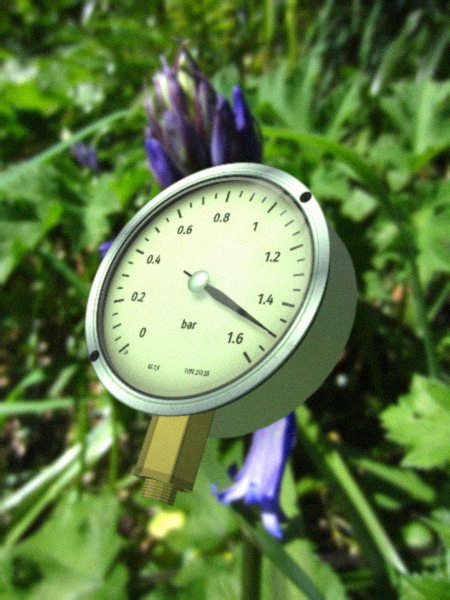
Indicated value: 1.5 (bar)
